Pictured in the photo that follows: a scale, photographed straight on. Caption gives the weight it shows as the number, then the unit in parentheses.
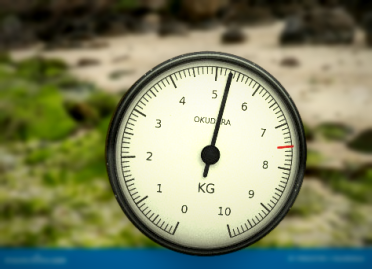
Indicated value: 5.3 (kg)
